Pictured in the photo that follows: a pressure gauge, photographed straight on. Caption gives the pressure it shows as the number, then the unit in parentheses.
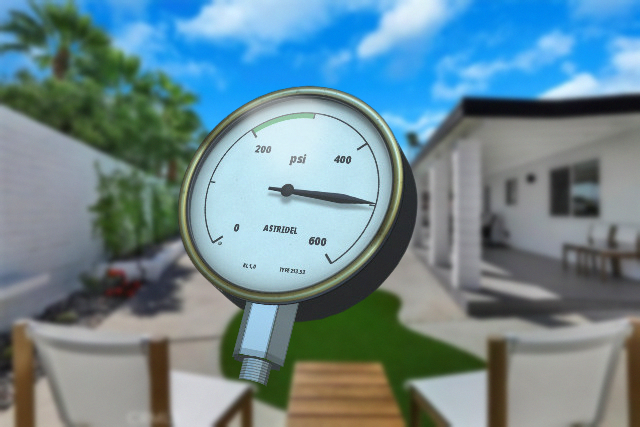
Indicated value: 500 (psi)
